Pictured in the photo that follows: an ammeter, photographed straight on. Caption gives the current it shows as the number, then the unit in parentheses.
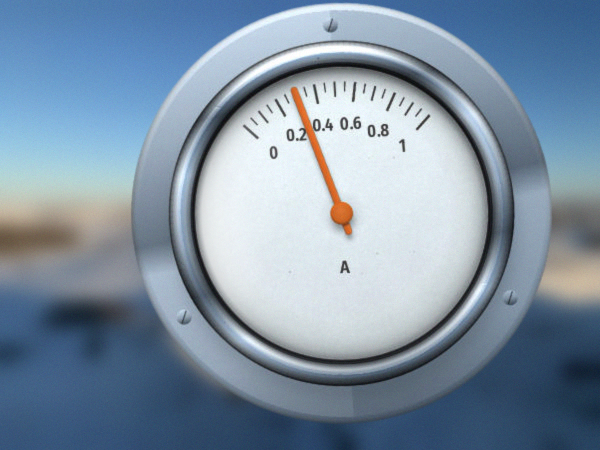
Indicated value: 0.3 (A)
